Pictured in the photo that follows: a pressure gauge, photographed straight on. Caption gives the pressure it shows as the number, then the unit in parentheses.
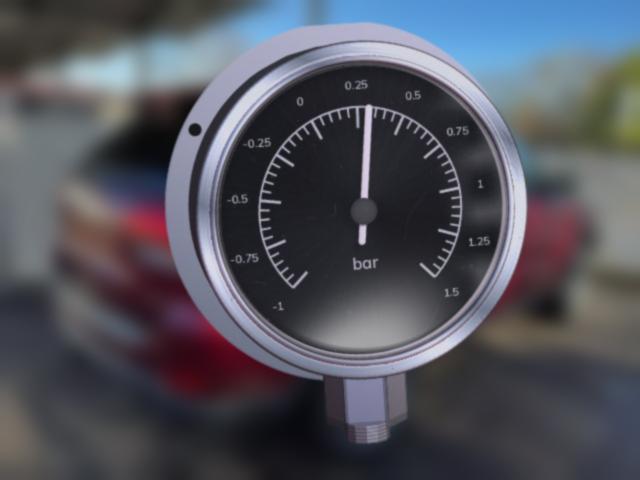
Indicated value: 0.3 (bar)
